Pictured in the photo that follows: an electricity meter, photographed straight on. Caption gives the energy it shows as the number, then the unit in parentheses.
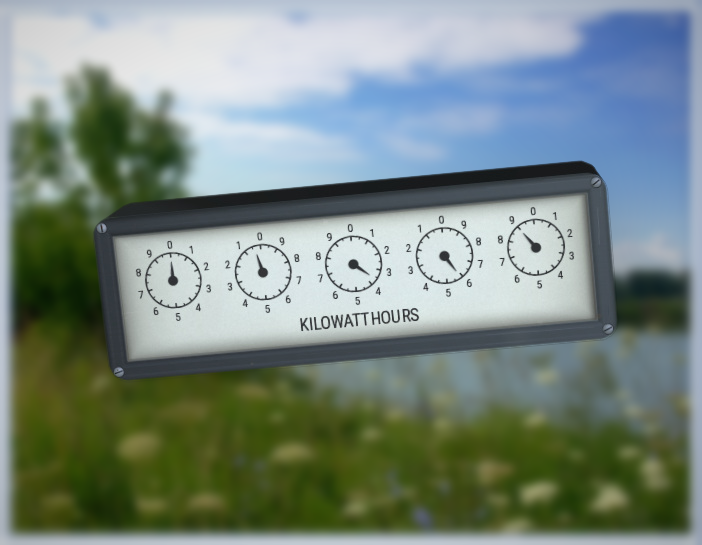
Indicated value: 359 (kWh)
